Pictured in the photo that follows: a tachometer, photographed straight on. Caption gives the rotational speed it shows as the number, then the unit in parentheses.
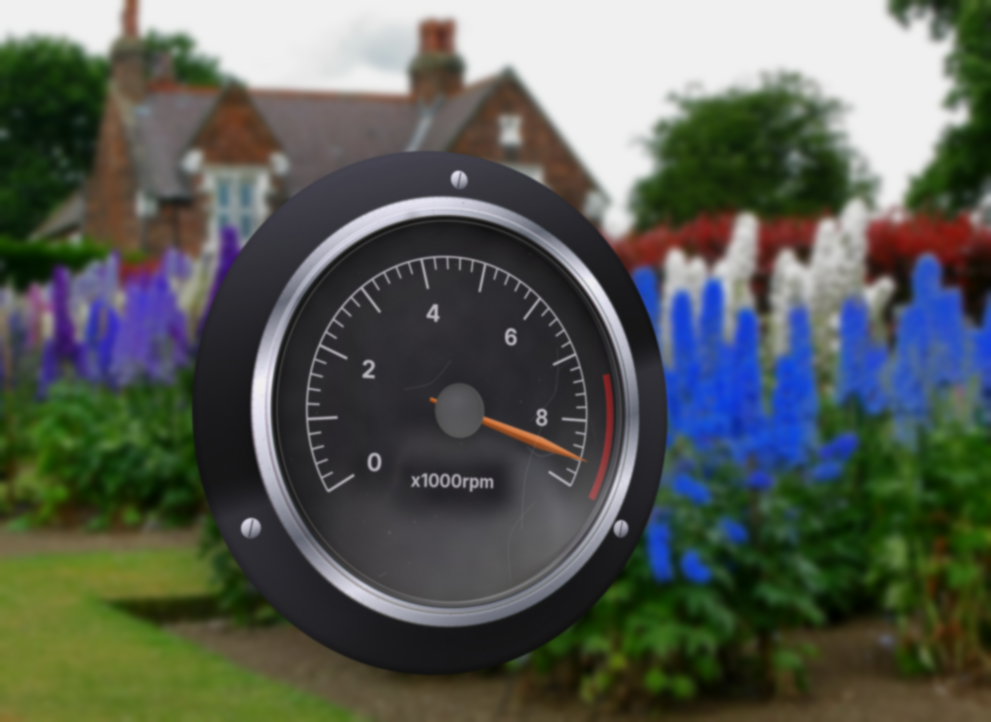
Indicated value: 8600 (rpm)
